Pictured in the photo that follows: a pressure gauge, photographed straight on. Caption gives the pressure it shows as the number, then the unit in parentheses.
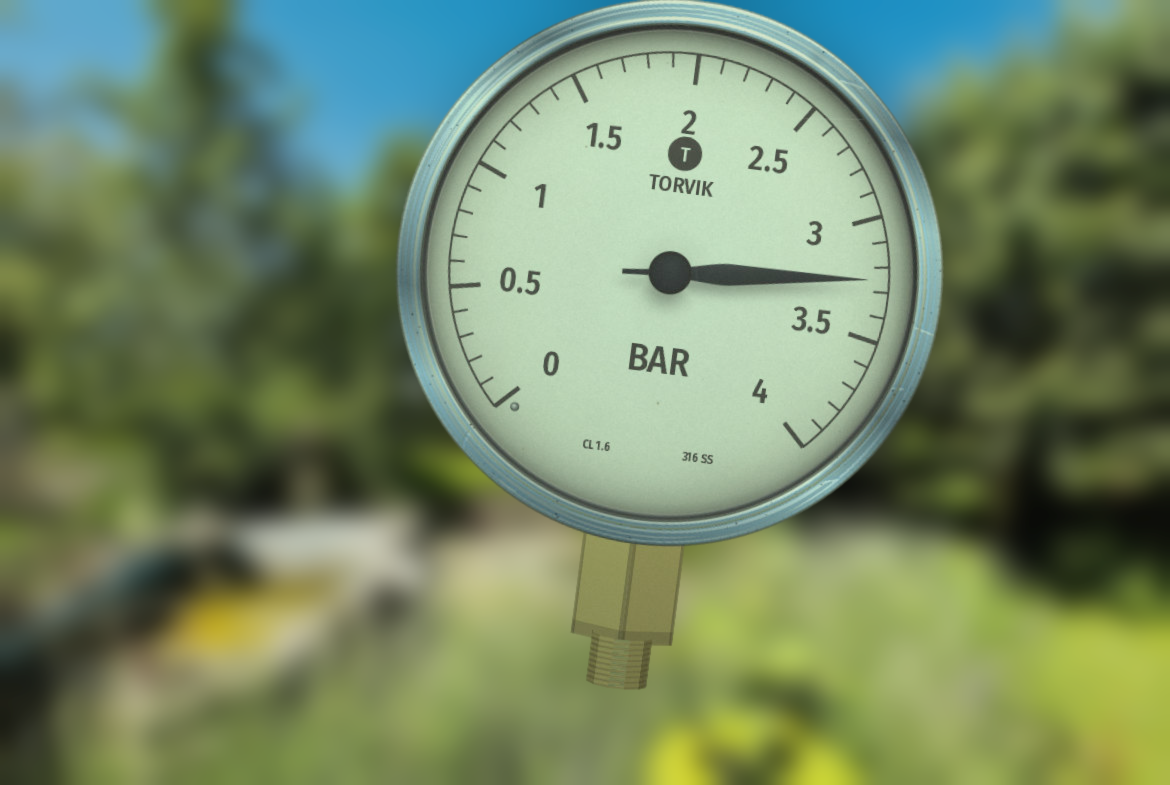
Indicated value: 3.25 (bar)
